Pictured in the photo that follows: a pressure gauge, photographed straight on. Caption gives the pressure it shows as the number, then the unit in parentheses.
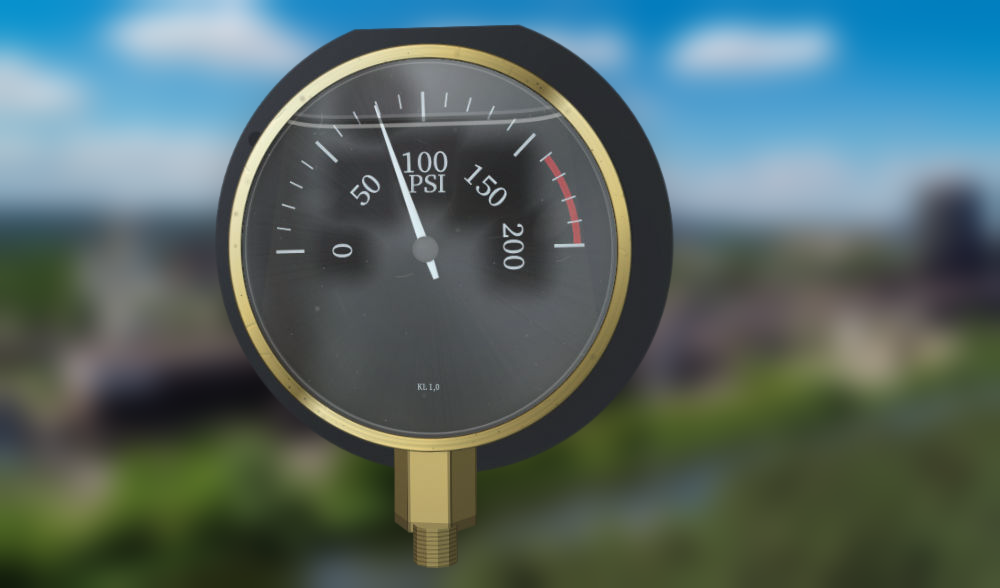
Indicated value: 80 (psi)
